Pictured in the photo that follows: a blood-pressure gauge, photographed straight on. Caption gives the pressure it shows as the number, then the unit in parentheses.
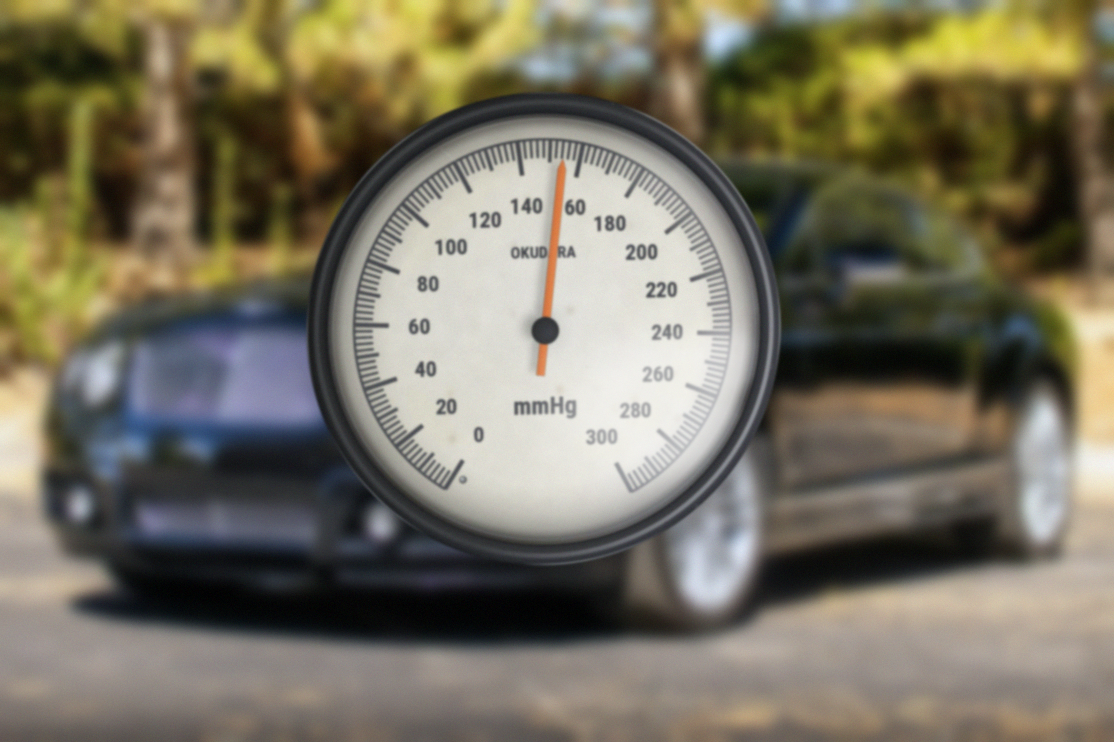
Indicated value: 154 (mmHg)
